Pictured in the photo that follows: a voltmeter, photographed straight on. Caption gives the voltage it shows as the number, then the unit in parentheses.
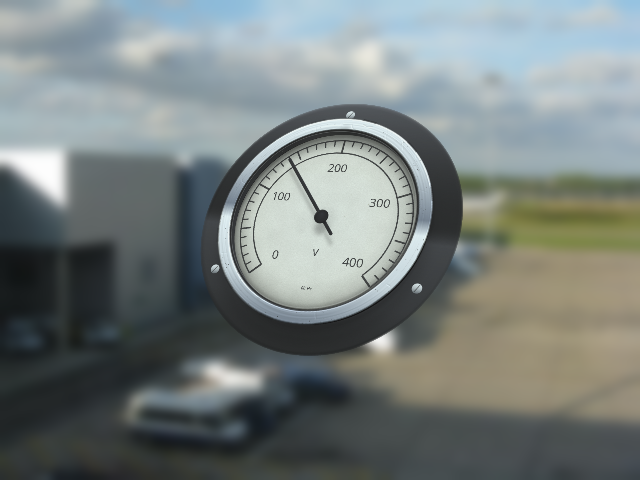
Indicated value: 140 (V)
